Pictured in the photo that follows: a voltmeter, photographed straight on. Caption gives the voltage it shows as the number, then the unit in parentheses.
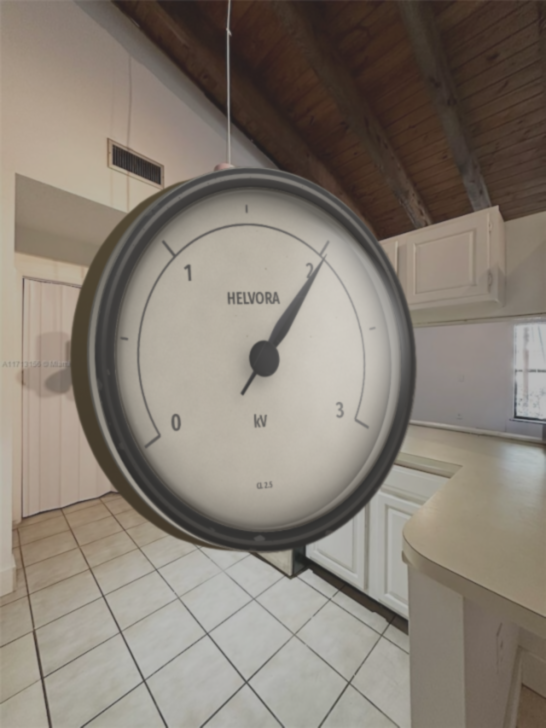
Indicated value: 2 (kV)
